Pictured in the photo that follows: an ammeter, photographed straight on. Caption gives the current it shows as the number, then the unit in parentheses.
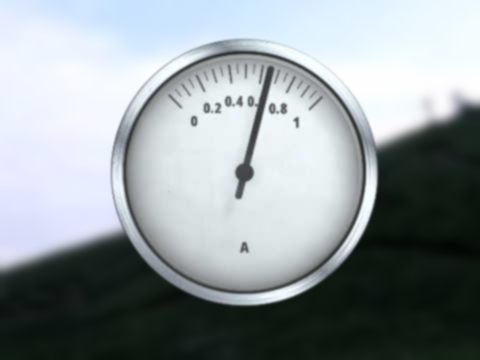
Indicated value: 0.65 (A)
